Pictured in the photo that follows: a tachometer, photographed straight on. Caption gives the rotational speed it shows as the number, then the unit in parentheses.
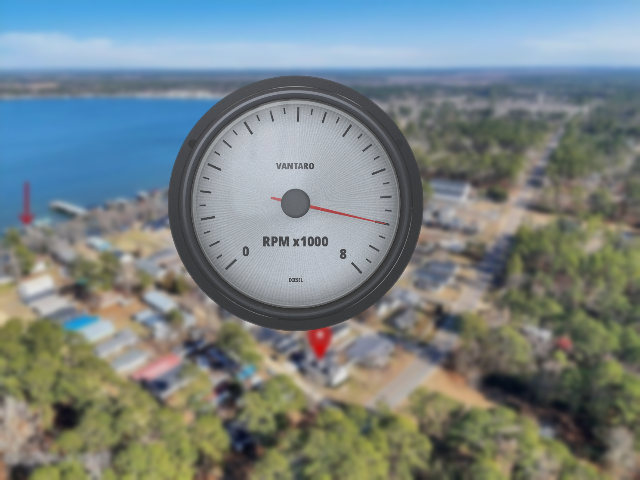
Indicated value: 7000 (rpm)
